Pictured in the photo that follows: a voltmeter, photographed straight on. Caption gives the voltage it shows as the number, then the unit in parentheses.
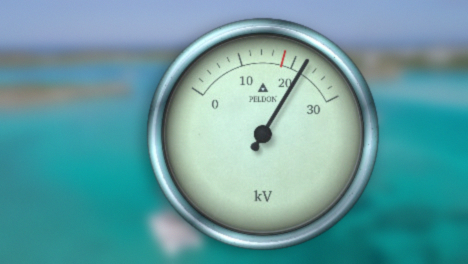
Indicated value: 22 (kV)
